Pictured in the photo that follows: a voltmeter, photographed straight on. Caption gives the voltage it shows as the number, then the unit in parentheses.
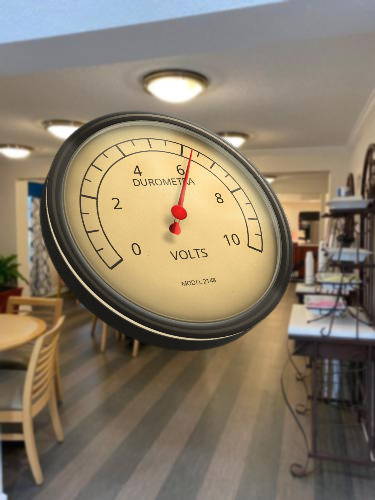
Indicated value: 6.25 (V)
